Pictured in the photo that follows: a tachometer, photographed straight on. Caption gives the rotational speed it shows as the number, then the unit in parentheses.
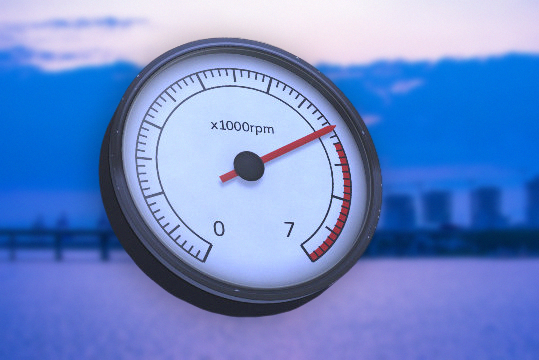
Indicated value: 5000 (rpm)
